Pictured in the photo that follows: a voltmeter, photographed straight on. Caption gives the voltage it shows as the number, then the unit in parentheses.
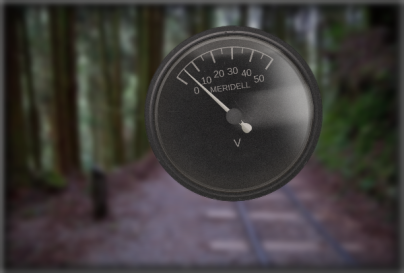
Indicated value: 5 (V)
